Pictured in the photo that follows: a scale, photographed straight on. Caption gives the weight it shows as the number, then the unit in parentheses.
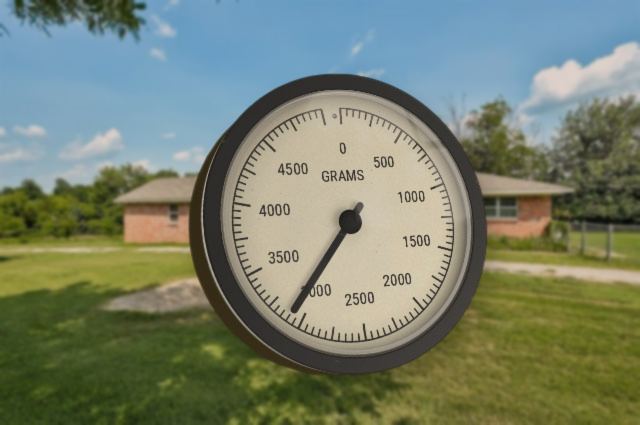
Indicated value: 3100 (g)
